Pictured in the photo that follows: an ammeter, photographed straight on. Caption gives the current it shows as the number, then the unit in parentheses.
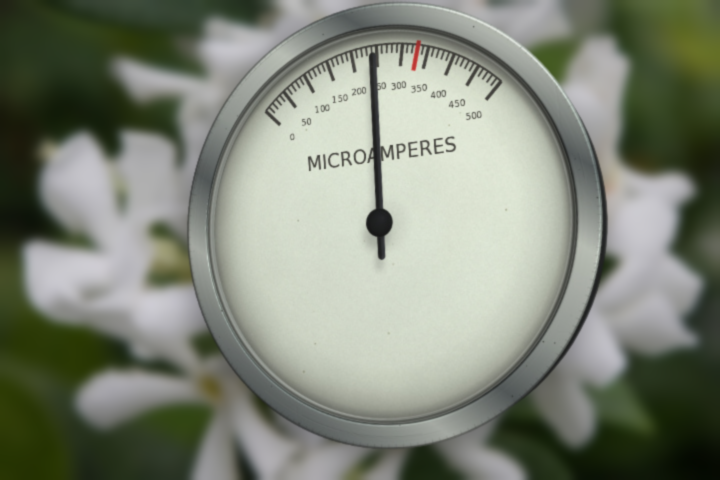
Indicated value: 250 (µA)
